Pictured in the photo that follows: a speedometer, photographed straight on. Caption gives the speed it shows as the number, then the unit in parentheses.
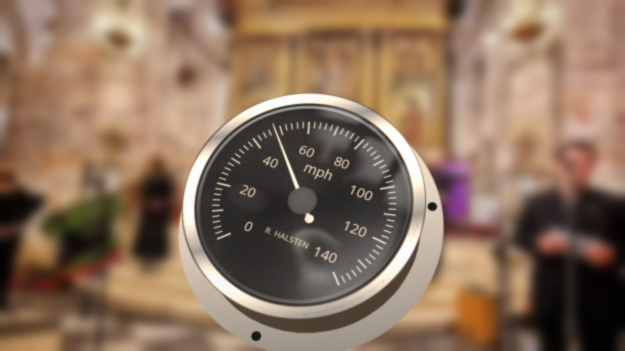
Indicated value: 48 (mph)
